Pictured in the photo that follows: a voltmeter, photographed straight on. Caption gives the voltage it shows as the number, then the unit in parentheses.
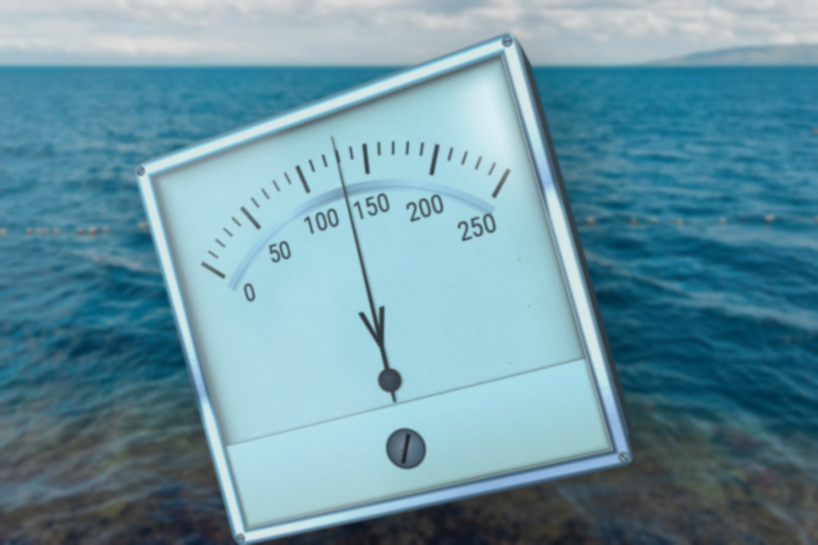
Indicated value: 130 (V)
